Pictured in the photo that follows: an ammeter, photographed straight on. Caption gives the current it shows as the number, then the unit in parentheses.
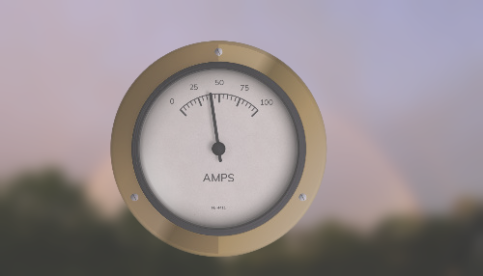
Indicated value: 40 (A)
